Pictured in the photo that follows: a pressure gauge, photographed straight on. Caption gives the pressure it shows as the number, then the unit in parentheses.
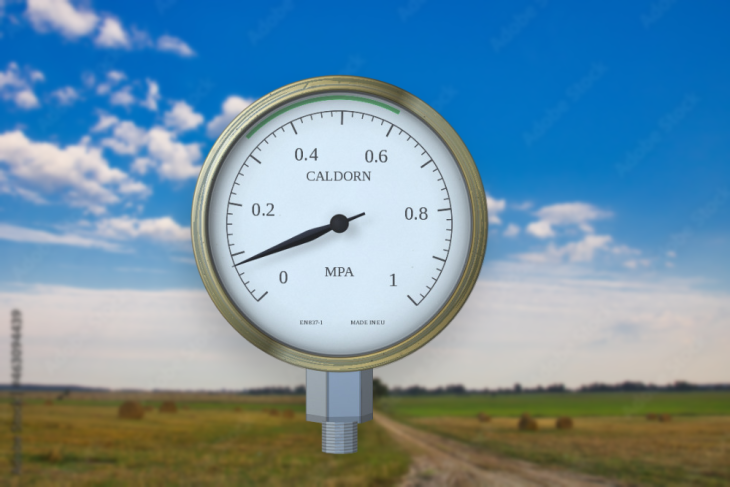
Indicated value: 0.08 (MPa)
